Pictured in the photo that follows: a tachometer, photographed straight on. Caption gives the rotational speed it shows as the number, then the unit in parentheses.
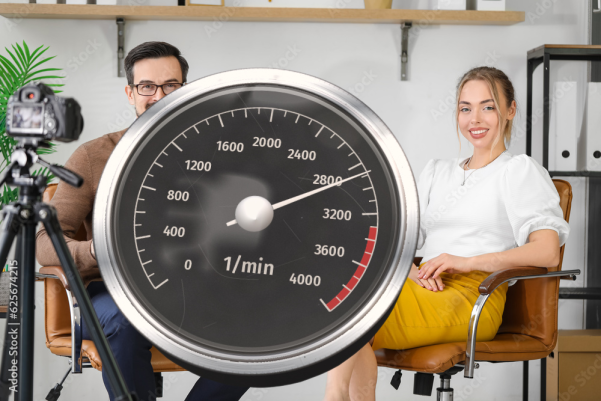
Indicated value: 2900 (rpm)
